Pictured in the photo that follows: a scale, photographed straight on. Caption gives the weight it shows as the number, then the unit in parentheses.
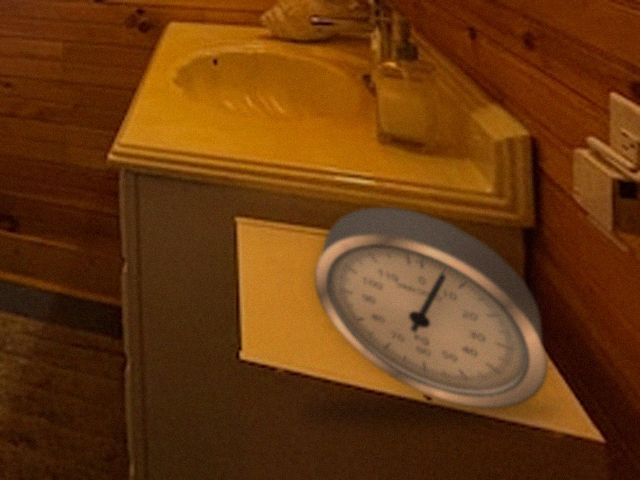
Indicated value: 5 (kg)
